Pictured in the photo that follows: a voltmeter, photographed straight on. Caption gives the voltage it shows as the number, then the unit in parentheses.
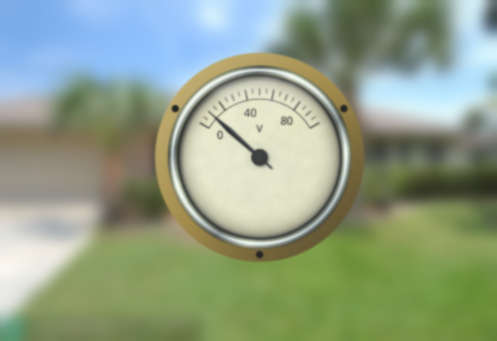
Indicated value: 10 (V)
